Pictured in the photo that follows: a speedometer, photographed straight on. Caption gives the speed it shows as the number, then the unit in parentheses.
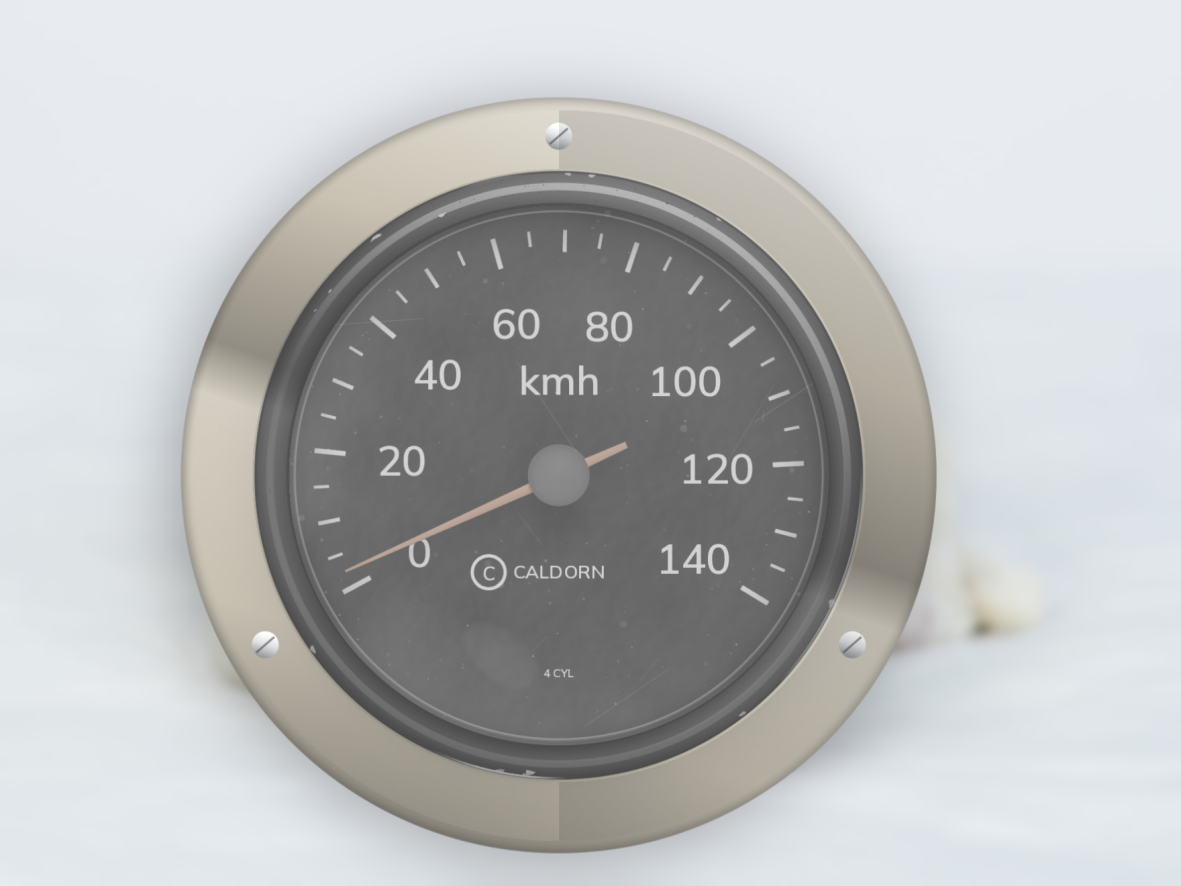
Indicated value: 2.5 (km/h)
